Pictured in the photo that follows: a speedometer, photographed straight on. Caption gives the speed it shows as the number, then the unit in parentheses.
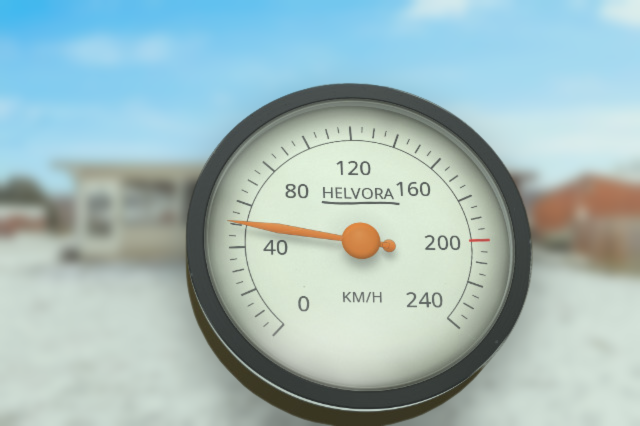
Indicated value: 50 (km/h)
